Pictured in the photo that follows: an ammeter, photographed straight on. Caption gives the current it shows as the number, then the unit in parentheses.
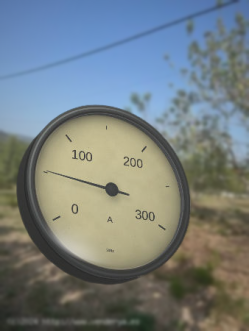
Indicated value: 50 (A)
